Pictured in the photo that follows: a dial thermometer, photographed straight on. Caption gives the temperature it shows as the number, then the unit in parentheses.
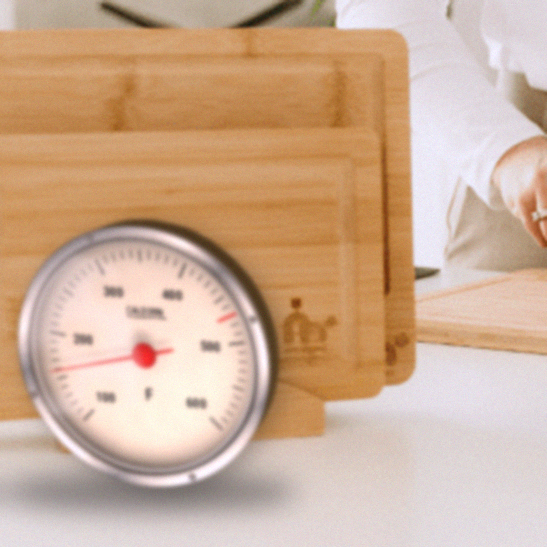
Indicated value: 160 (°F)
